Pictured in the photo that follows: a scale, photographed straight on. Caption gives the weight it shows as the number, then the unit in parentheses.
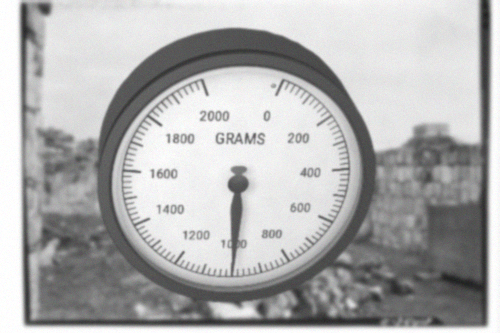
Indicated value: 1000 (g)
